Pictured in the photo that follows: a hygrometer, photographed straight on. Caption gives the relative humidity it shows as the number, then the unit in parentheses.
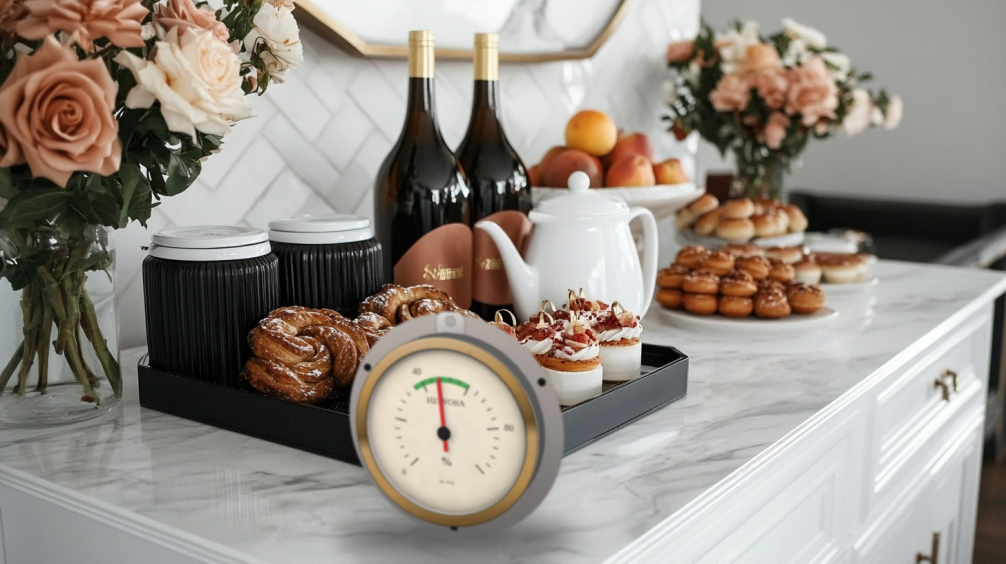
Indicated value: 48 (%)
